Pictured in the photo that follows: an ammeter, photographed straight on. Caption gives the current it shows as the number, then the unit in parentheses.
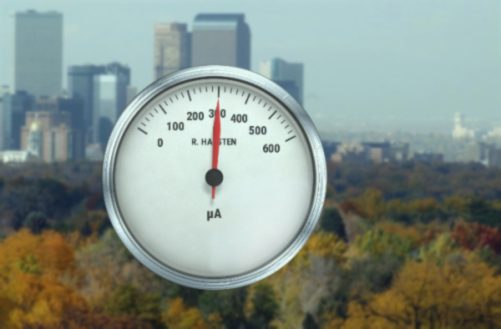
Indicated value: 300 (µA)
